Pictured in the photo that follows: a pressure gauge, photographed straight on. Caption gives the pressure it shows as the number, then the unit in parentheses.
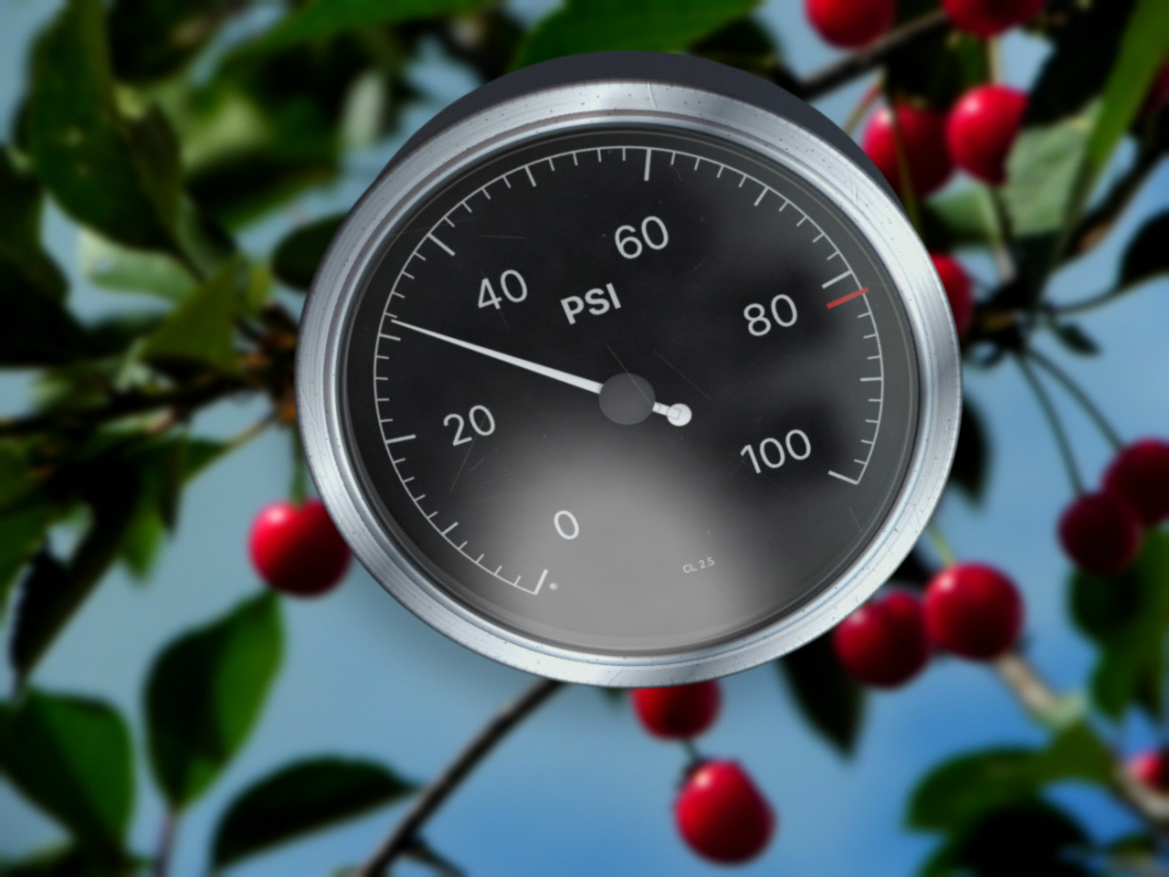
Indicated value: 32 (psi)
